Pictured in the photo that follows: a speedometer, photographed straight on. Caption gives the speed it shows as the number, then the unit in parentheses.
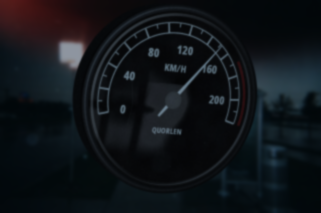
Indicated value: 150 (km/h)
